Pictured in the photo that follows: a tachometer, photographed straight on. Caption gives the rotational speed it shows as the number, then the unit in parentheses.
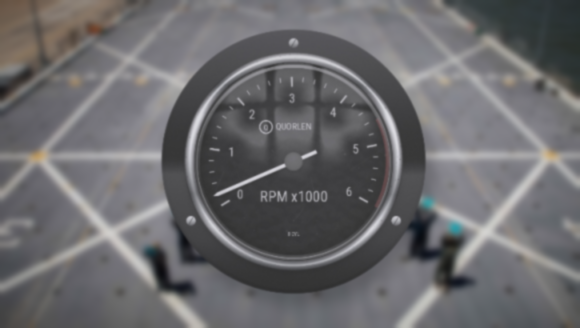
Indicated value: 200 (rpm)
